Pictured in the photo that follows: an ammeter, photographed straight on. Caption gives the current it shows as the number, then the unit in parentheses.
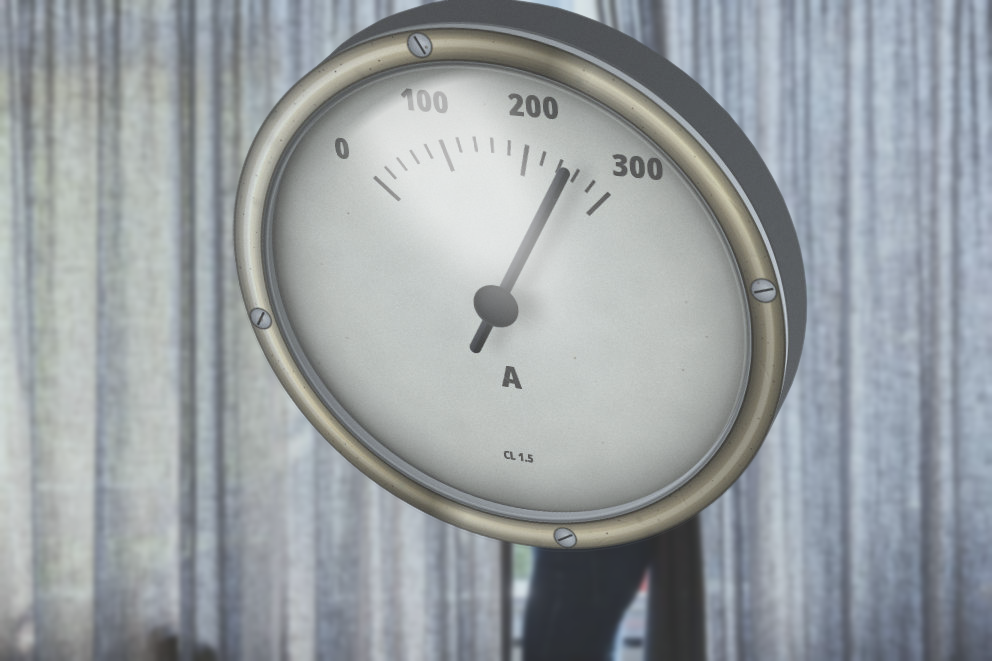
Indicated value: 250 (A)
